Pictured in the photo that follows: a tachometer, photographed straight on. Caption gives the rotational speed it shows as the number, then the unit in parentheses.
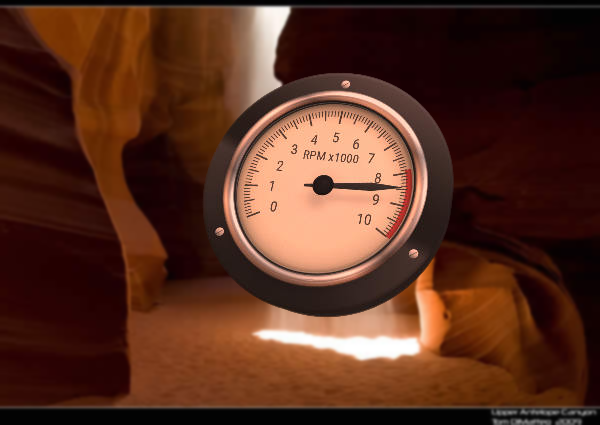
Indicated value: 8500 (rpm)
